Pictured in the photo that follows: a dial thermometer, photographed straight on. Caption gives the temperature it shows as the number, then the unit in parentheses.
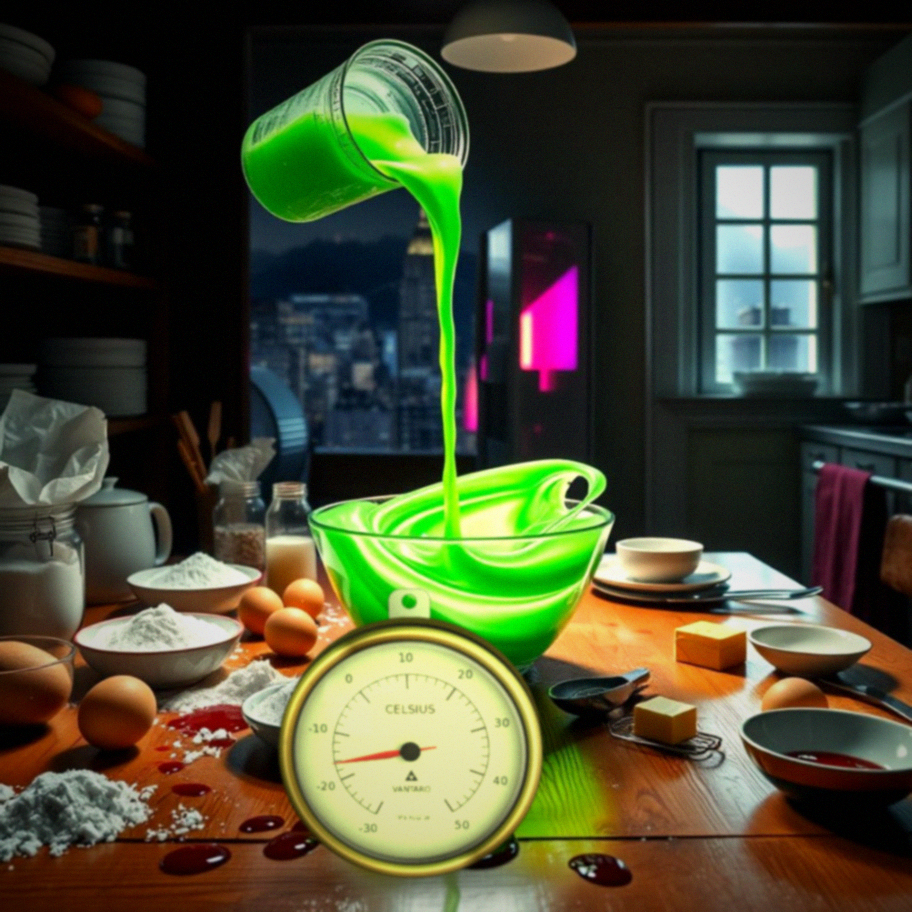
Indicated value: -16 (°C)
